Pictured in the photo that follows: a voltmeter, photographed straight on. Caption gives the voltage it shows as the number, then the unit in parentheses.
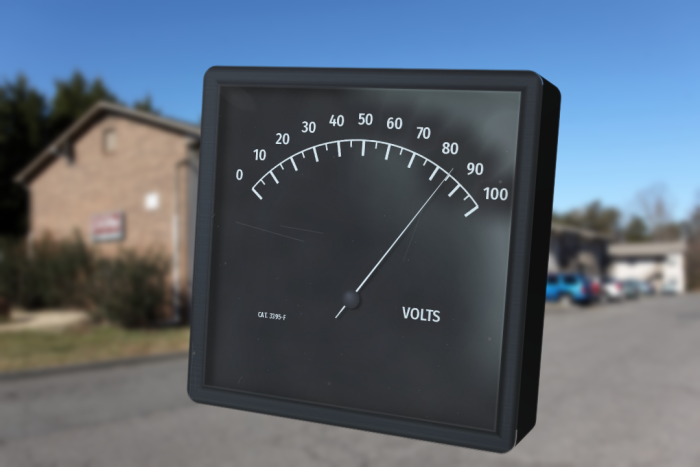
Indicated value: 85 (V)
